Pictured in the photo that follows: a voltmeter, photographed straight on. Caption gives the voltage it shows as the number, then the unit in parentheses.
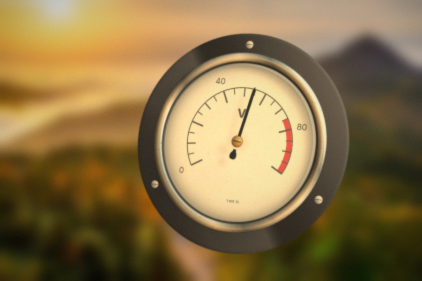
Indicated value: 55 (V)
